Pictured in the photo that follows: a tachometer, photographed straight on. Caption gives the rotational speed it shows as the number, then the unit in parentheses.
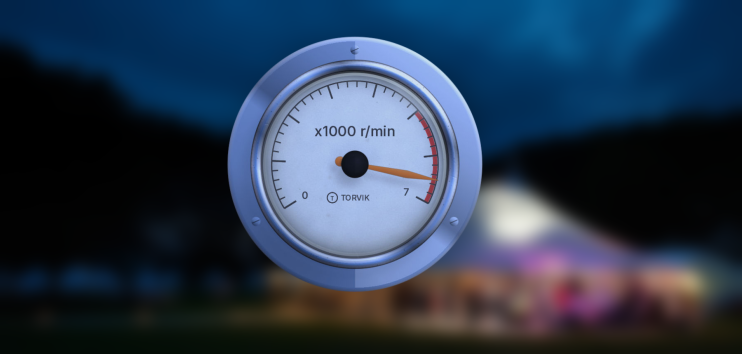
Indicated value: 6500 (rpm)
